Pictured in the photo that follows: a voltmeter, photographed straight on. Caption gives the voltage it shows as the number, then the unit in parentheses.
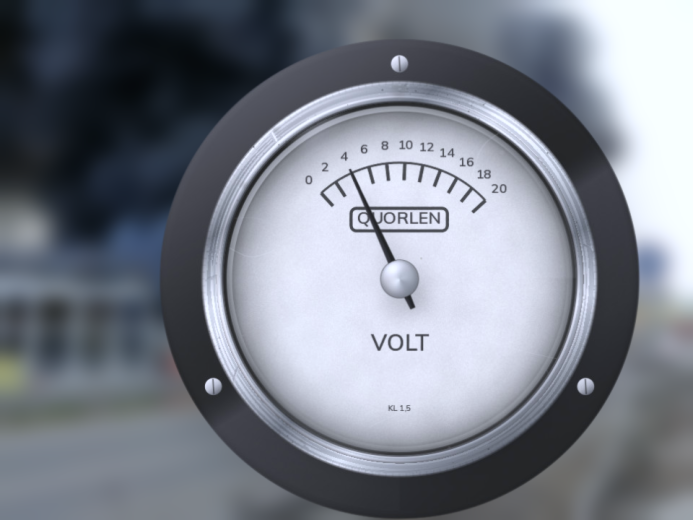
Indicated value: 4 (V)
